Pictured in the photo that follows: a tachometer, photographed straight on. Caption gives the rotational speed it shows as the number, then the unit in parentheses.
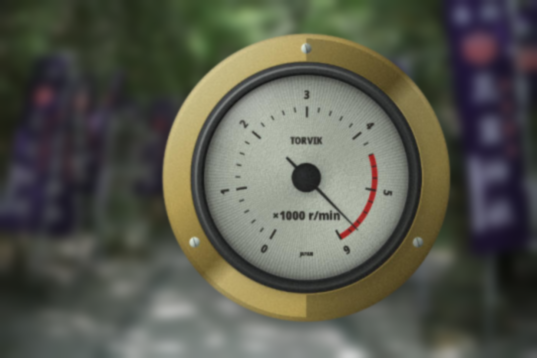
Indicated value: 5700 (rpm)
